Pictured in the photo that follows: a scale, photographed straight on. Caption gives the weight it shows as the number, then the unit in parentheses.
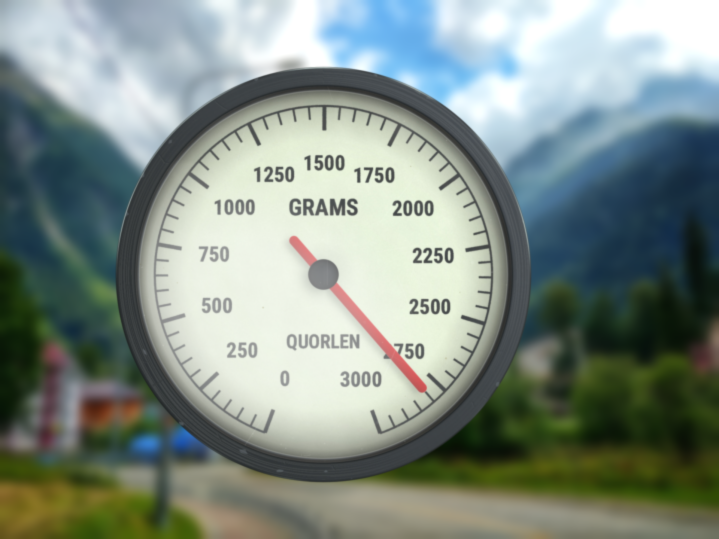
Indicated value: 2800 (g)
